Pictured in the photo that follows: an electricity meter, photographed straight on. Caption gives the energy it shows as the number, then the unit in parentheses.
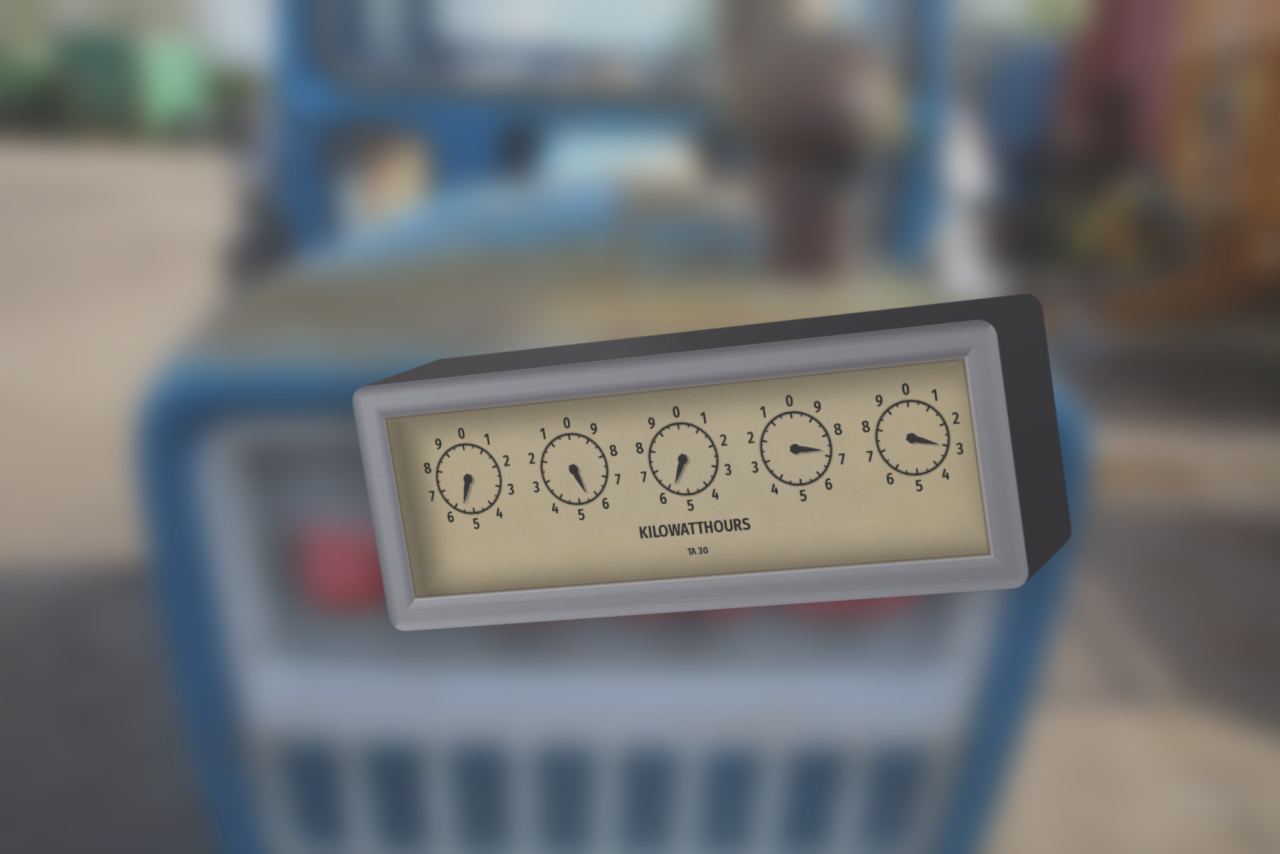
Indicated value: 55573 (kWh)
